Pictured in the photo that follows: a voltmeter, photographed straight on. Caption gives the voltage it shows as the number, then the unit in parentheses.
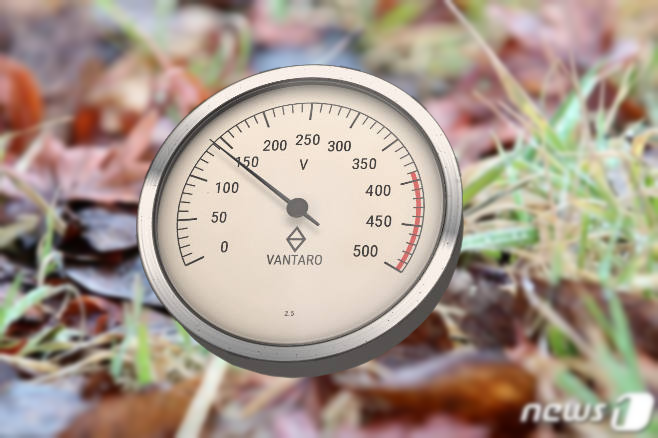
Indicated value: 140 (V)
